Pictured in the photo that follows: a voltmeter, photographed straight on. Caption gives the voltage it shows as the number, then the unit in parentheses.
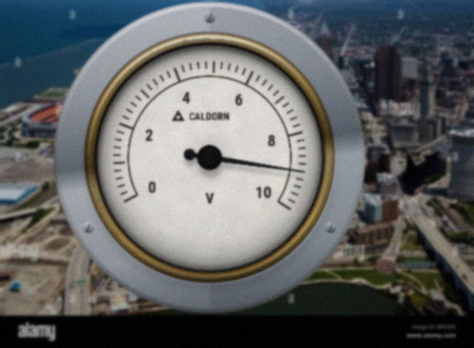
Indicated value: 9 (V)
